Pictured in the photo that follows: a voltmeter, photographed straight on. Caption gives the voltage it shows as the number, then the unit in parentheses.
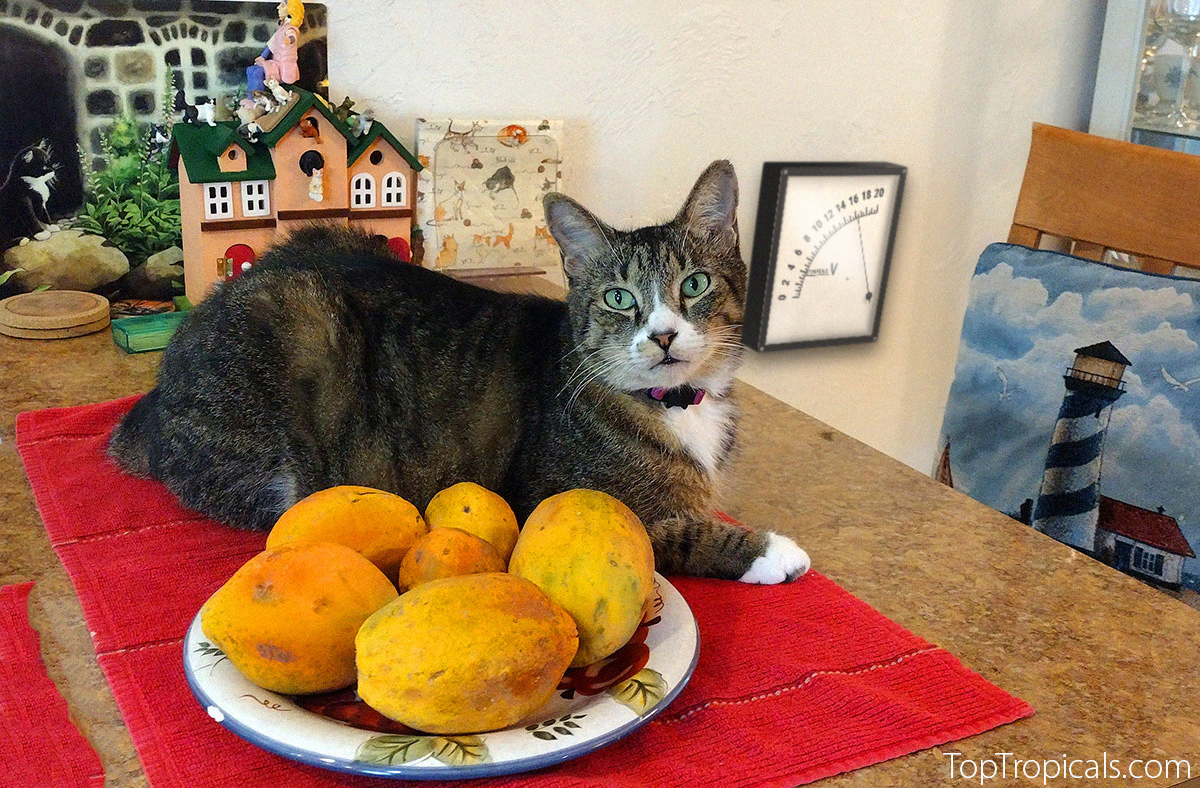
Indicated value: 16 (V)
